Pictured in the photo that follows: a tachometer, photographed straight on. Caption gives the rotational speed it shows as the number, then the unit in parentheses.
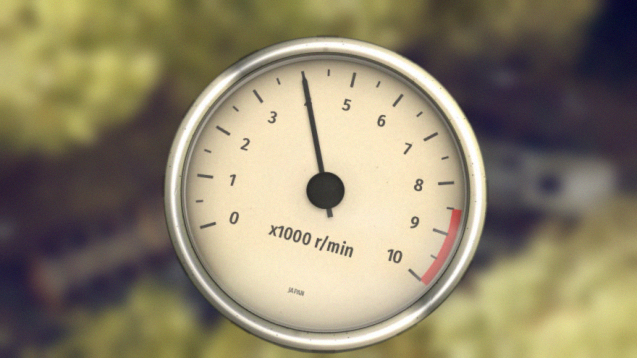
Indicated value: 4000 (rpm)
